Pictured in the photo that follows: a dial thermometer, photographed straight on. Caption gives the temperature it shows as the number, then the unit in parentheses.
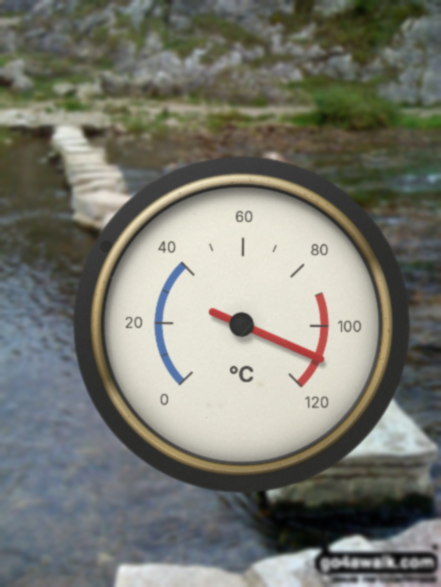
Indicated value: 110 (°C)
